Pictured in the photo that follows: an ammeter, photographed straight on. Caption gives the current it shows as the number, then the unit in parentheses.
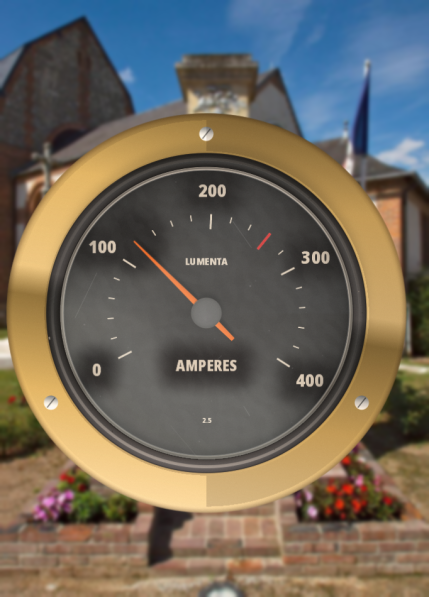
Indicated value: 120 (A)
